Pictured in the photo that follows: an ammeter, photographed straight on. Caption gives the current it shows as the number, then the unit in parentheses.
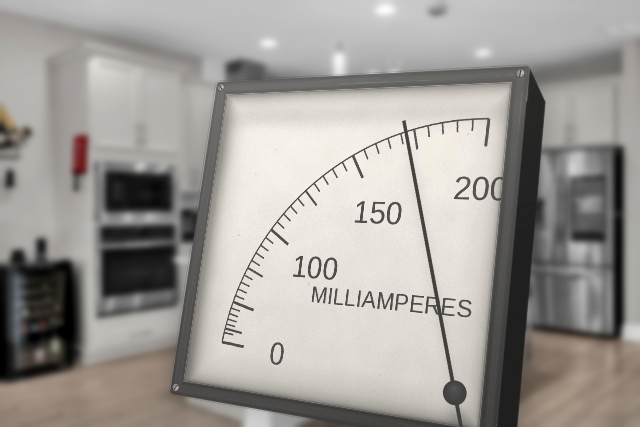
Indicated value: 172.5 (mA)
